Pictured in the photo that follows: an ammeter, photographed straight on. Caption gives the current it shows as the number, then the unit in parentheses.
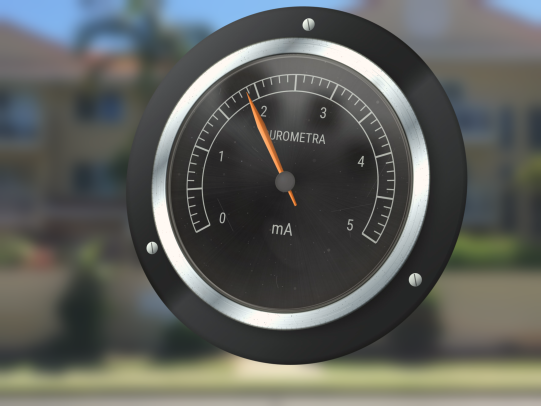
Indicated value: 1.9 (mA)
